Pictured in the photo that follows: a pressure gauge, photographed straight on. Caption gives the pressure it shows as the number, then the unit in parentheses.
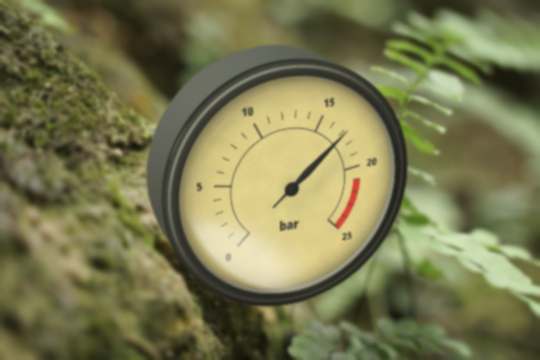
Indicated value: 17 (bar)
